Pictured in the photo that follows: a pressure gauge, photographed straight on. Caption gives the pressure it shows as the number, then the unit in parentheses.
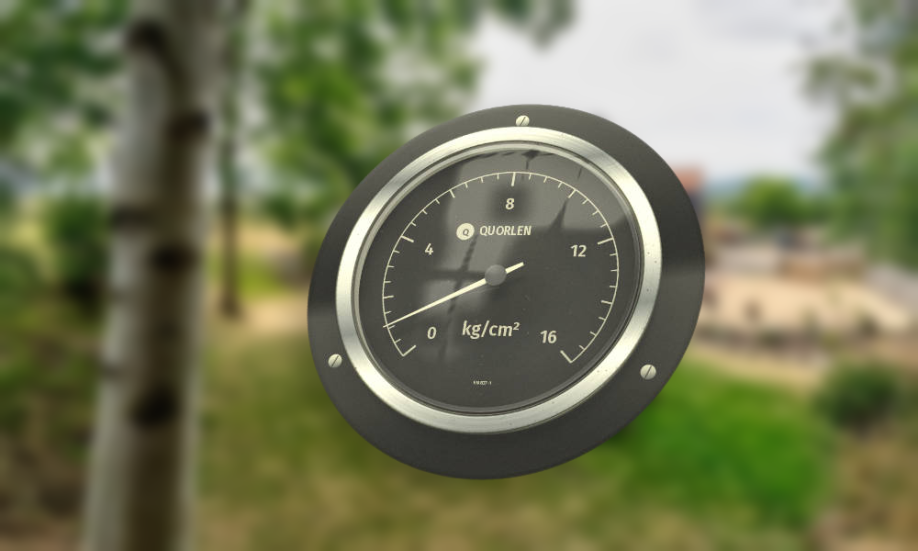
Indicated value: 1 (kg/cm²)
